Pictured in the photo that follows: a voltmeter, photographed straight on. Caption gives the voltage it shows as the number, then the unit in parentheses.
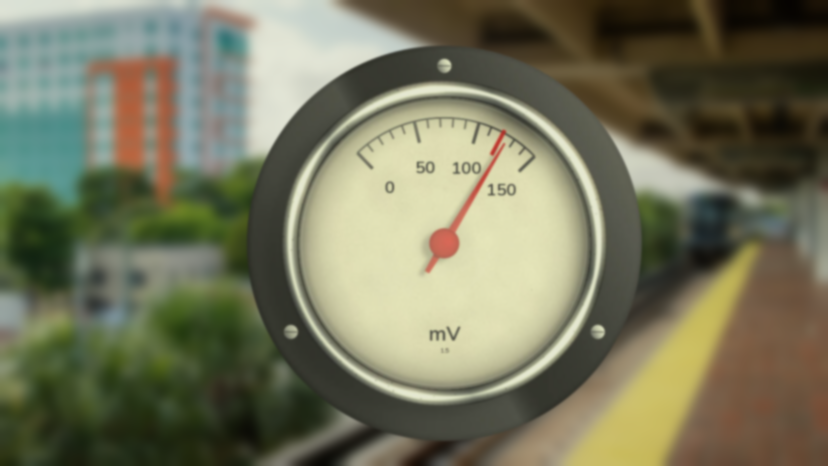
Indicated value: 125 (mV)
